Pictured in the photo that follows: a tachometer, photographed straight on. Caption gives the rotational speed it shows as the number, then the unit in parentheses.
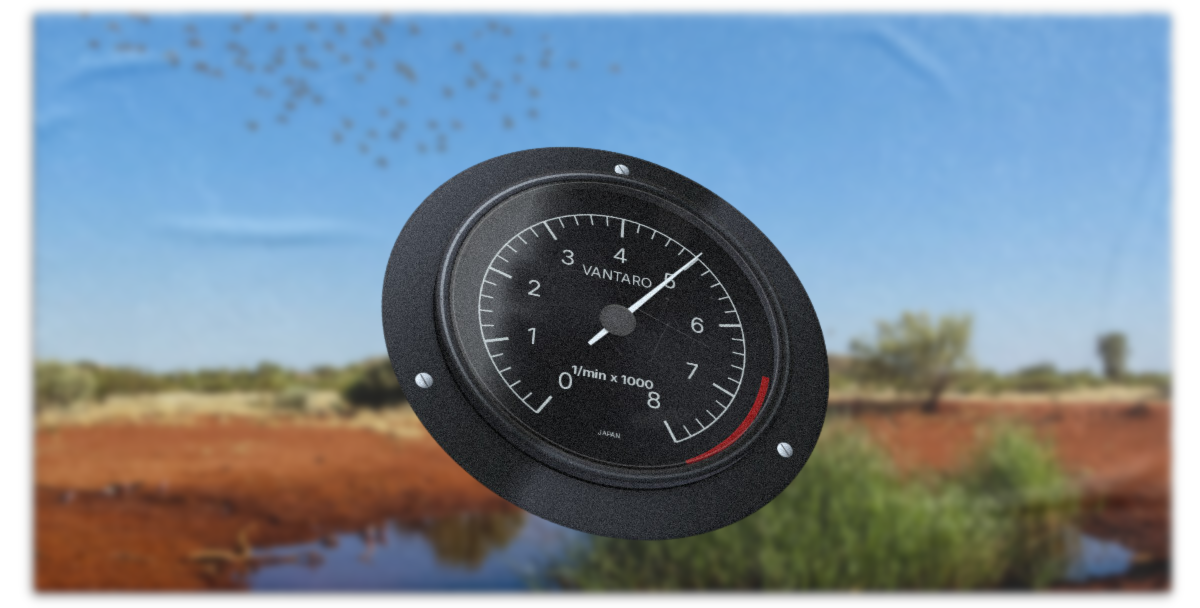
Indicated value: 5000 (rpm)
